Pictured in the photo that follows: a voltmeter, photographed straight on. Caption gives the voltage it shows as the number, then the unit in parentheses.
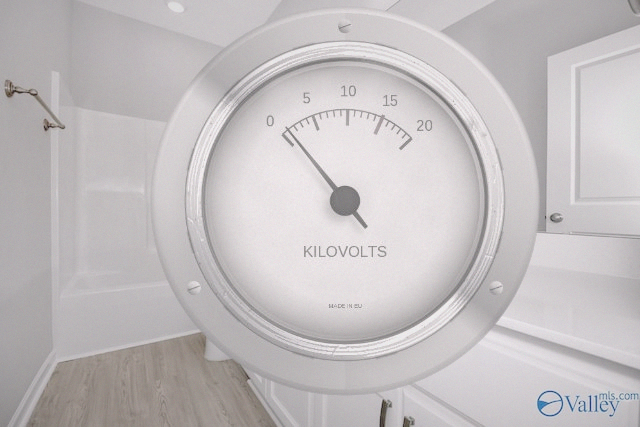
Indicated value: 1 (kV)
